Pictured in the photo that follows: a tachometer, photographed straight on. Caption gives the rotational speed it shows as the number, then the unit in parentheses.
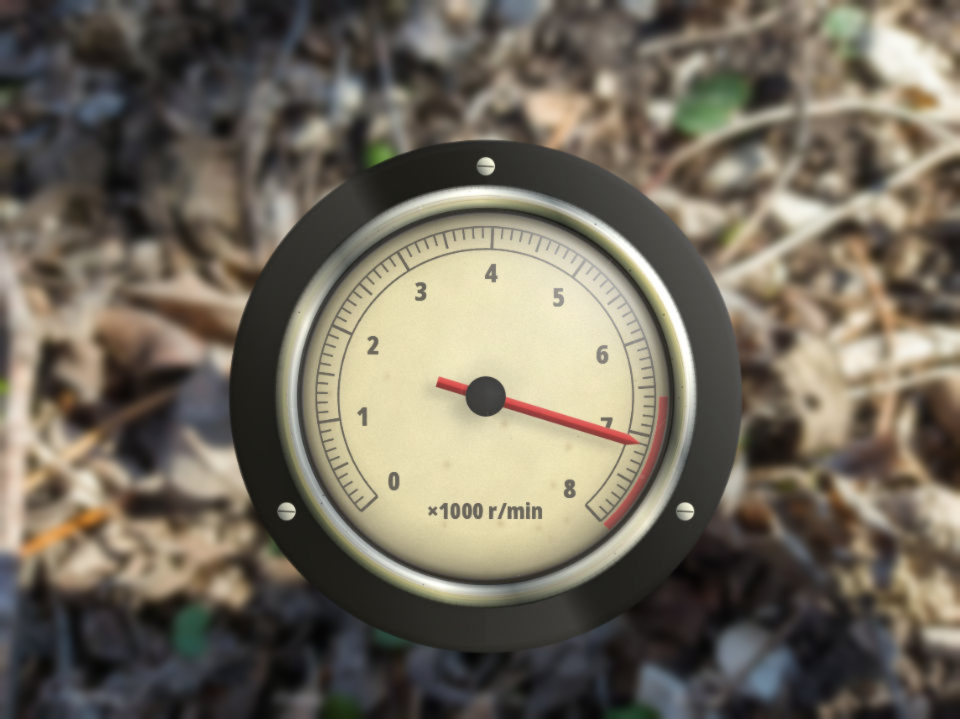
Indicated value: 7100 (rpm)
